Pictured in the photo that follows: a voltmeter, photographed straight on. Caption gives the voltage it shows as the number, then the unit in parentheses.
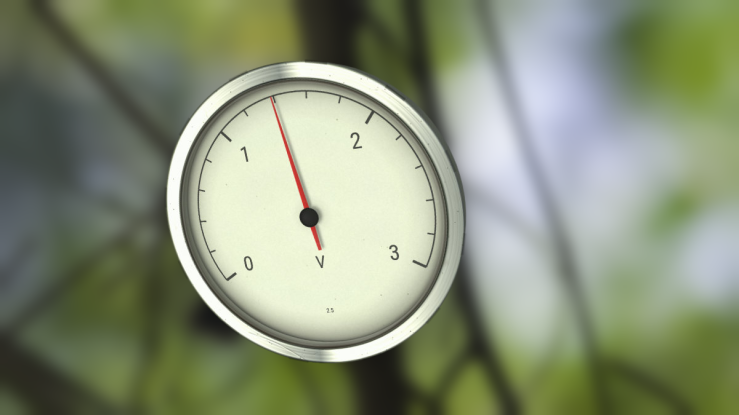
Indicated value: 1.4 (V)
